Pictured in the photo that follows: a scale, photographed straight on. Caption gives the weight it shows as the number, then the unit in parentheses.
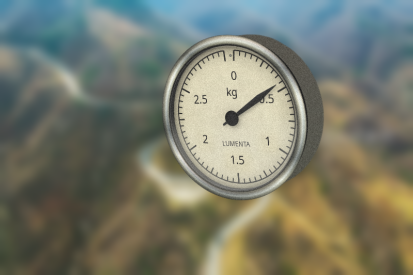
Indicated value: 0.45 (kg)
